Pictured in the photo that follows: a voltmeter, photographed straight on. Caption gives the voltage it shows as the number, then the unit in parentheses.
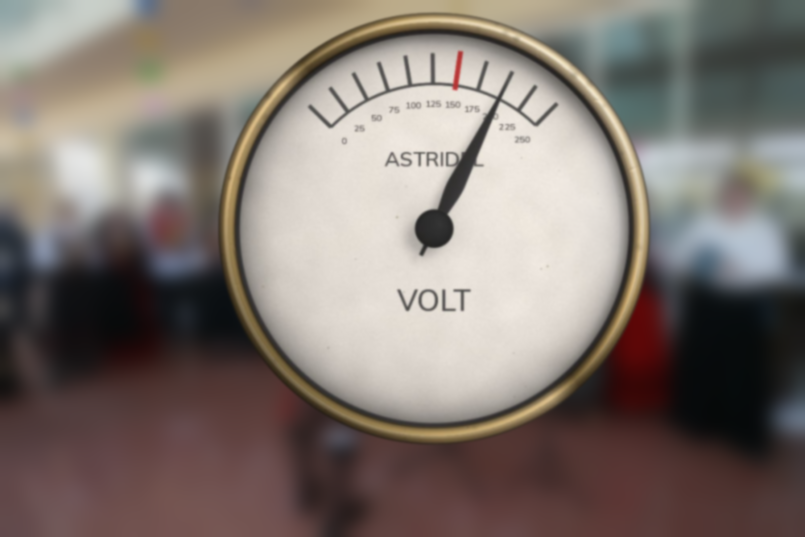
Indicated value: 200 (V)
